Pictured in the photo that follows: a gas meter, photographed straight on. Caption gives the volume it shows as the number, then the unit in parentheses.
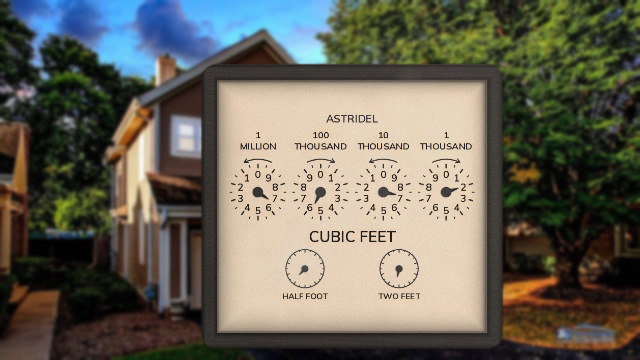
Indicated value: 657200 (ft³)
